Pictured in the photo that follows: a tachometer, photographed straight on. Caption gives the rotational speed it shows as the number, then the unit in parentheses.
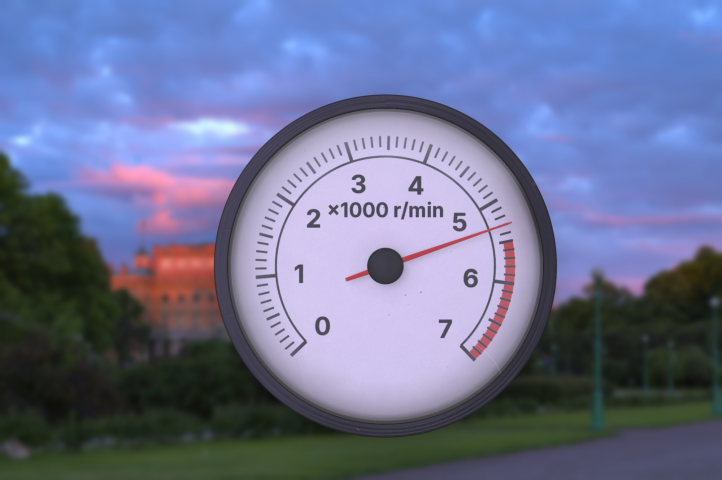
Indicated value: 5300 (rpm)
